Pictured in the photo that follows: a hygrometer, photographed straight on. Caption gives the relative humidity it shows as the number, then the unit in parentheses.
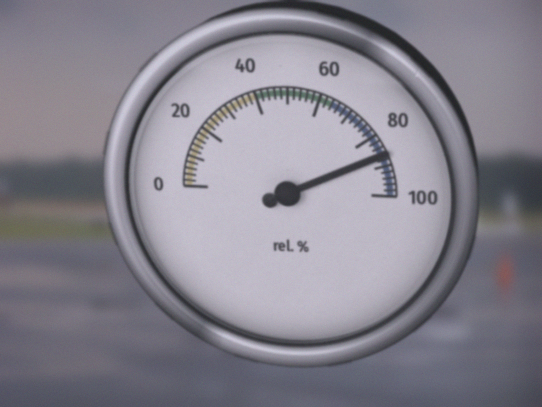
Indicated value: 86 (%)
